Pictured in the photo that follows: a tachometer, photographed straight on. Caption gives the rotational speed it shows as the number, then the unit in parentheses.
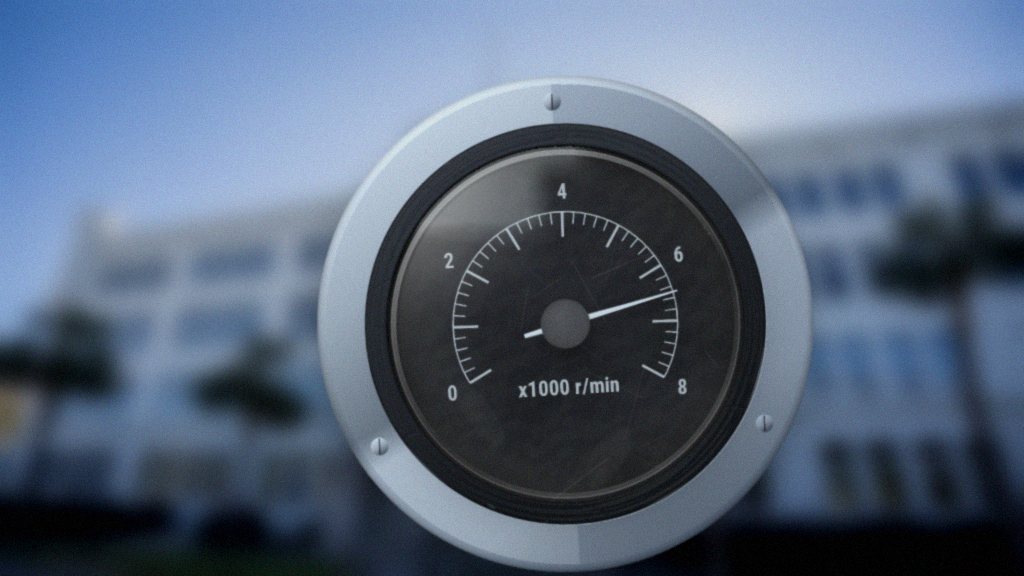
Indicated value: 6500 (rpm)
